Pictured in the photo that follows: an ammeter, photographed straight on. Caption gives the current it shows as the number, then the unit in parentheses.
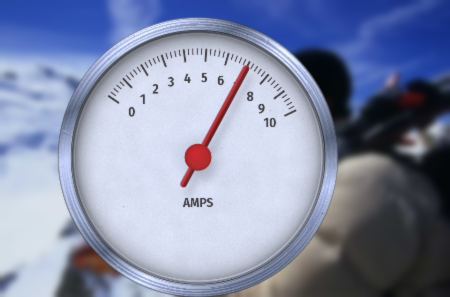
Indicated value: 7 (A)
